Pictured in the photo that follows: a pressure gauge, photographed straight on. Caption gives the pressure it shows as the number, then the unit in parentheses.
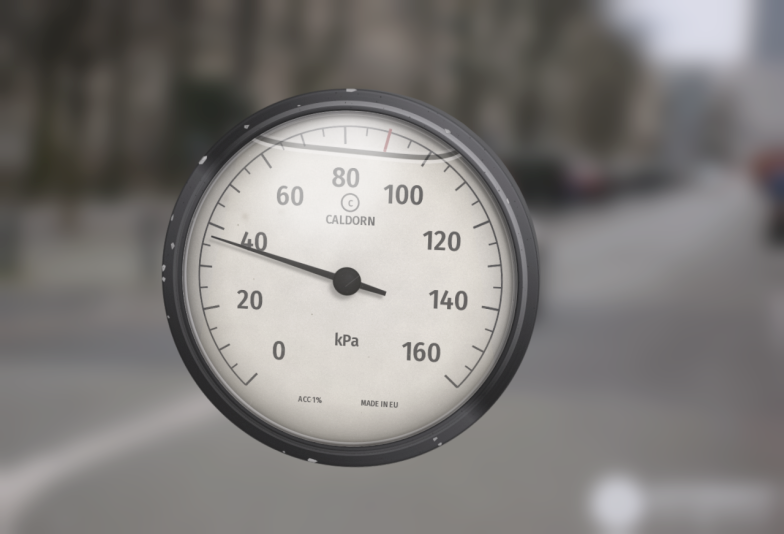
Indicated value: 37.5 (kPa)
